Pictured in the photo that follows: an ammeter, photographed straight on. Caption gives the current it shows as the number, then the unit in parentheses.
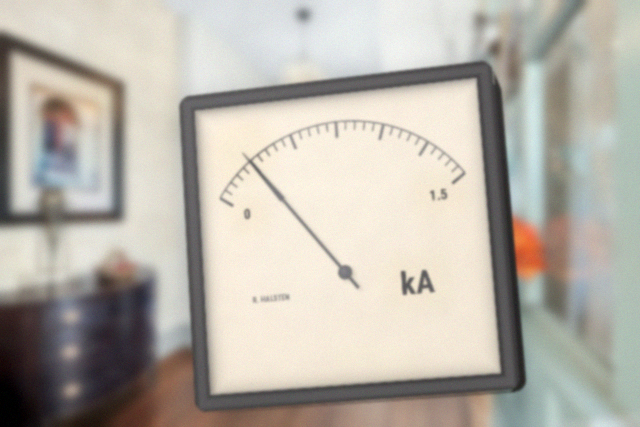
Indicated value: 0.25 (kA)
